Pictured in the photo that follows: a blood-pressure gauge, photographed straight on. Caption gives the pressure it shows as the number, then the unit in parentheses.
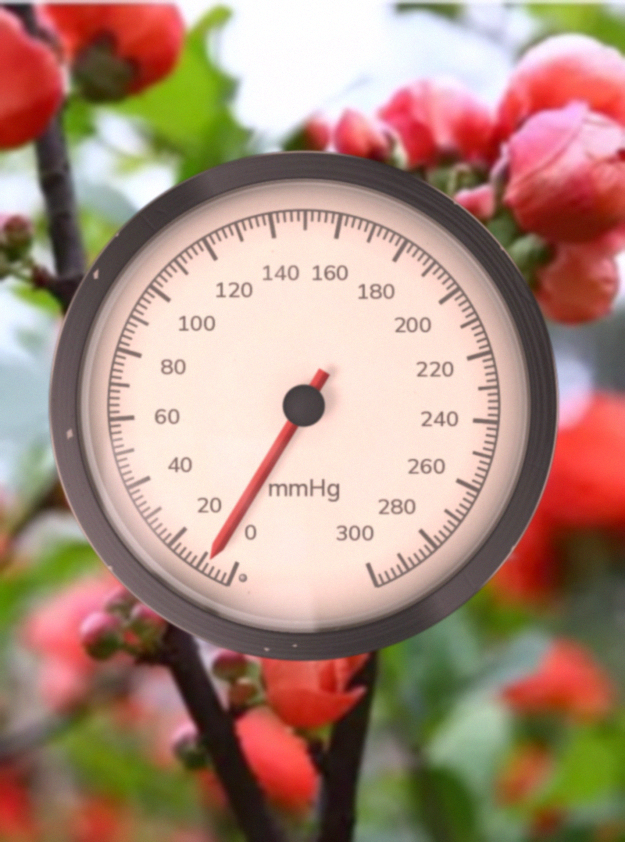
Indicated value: 8 (mmHg)
